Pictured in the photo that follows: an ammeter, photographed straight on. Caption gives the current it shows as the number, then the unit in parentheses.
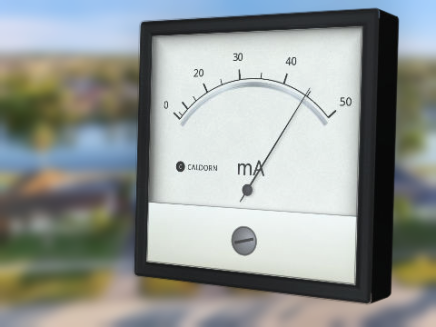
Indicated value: 45 (mA)
